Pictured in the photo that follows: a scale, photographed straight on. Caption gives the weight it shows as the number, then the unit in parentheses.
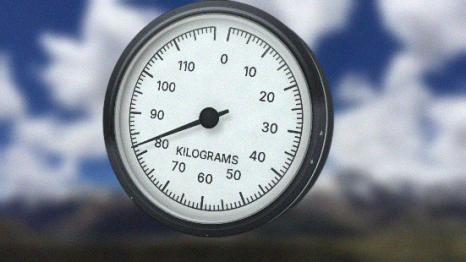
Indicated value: 82 (kg)
